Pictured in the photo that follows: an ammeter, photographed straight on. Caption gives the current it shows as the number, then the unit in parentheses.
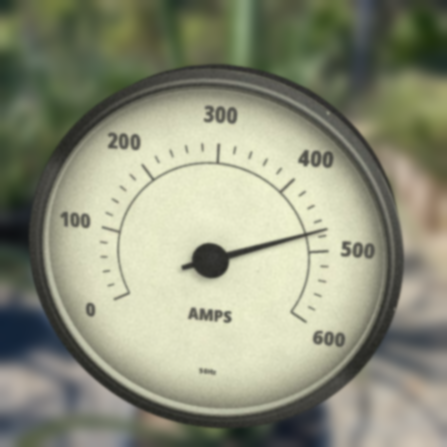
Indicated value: 470 (A)
